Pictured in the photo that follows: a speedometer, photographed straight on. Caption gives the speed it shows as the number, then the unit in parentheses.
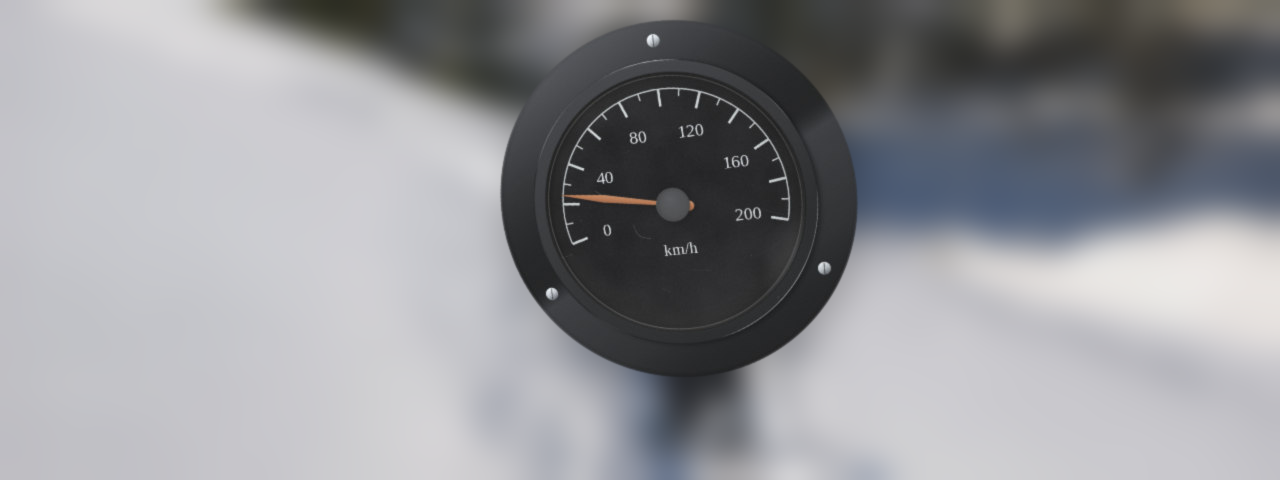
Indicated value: 25 (km/h)
